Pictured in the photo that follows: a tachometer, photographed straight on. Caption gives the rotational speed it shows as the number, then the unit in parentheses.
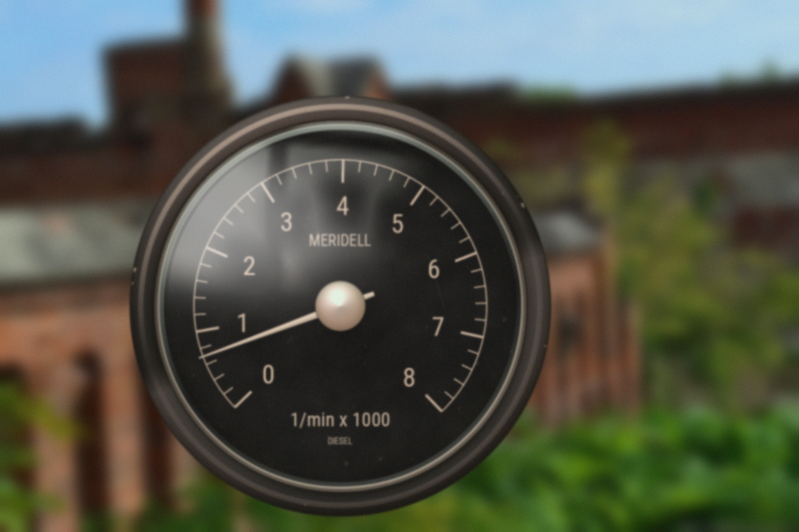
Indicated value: 700 (rpm)
